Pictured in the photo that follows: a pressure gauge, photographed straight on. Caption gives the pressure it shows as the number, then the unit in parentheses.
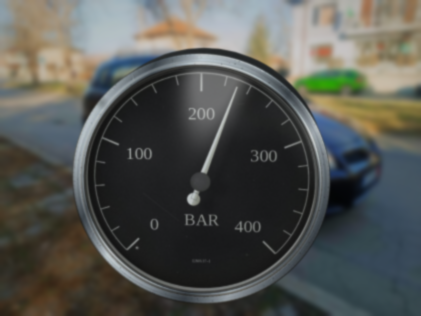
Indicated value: 230 (bar)
